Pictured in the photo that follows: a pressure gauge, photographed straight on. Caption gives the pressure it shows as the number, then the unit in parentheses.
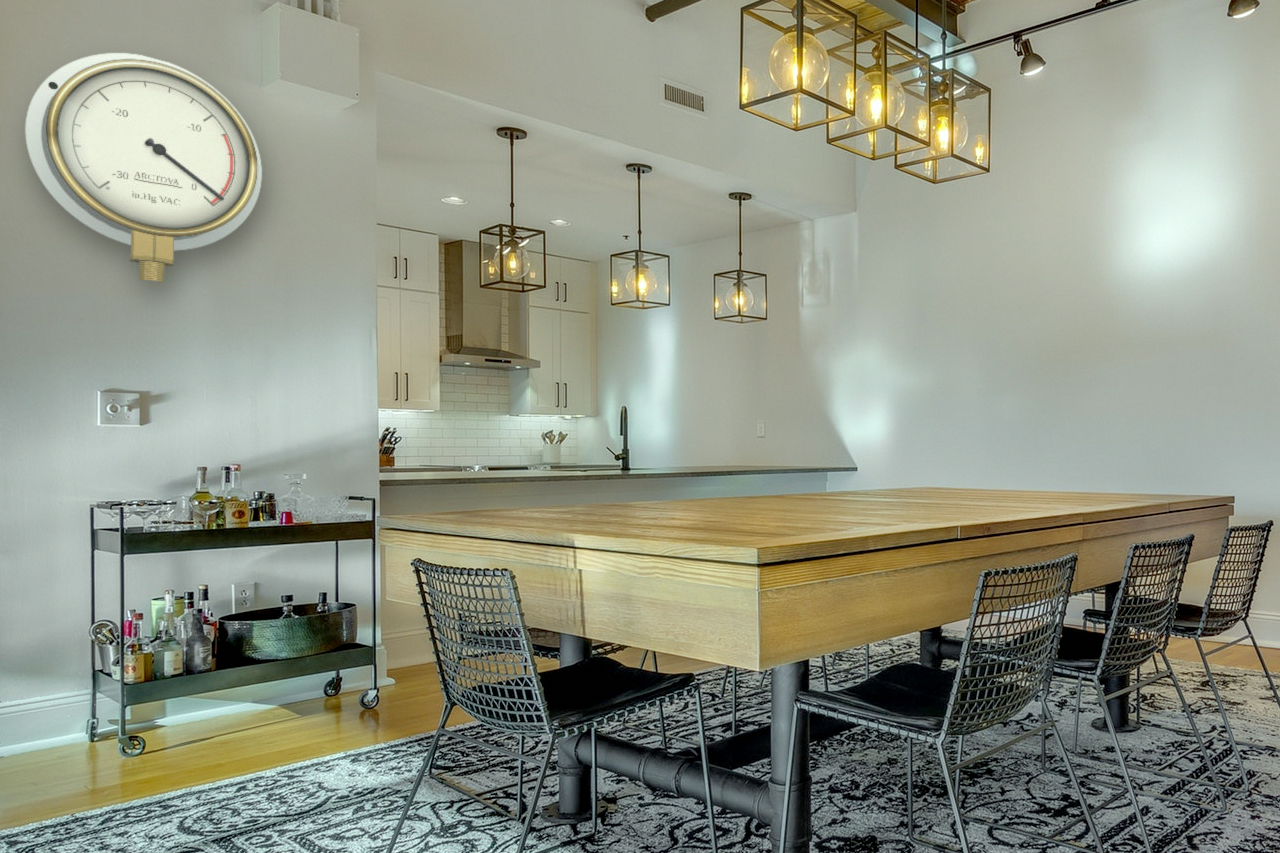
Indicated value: -1 (inHg)
